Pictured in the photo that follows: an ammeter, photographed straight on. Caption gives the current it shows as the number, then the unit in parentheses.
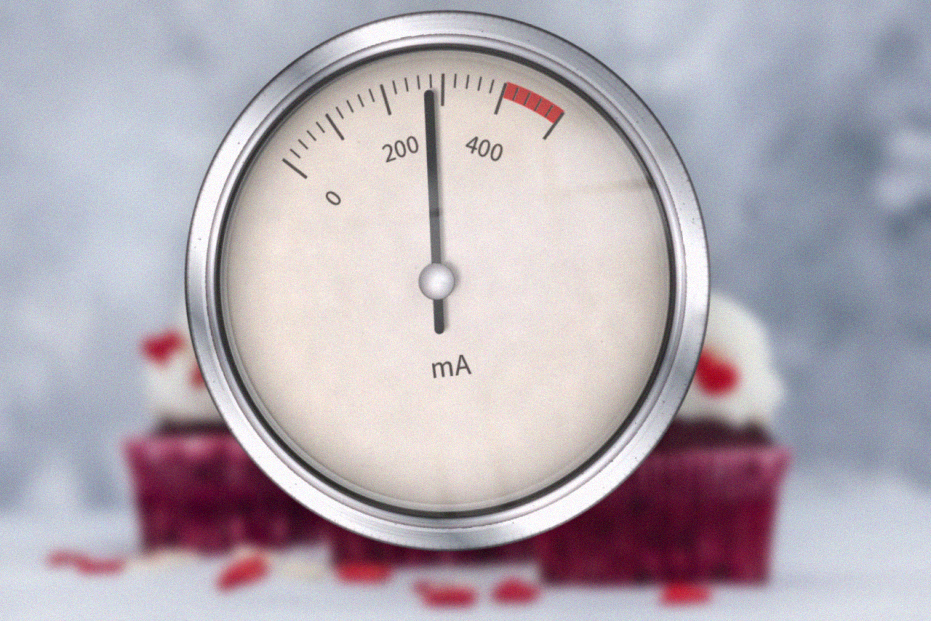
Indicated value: 280 (mA)
